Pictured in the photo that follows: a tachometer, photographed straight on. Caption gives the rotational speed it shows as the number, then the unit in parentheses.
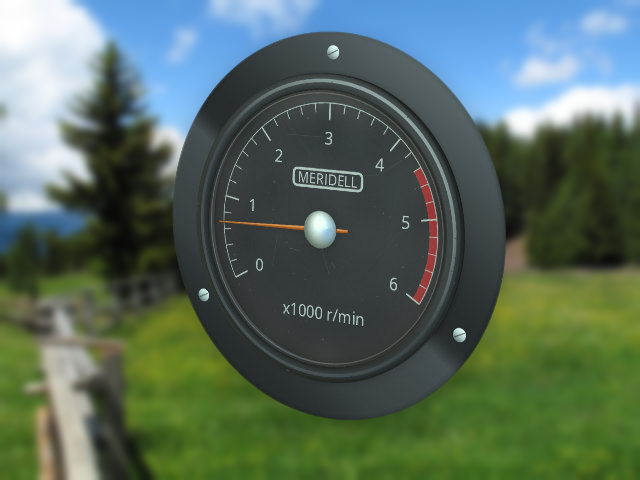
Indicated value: 700 (rpm)
